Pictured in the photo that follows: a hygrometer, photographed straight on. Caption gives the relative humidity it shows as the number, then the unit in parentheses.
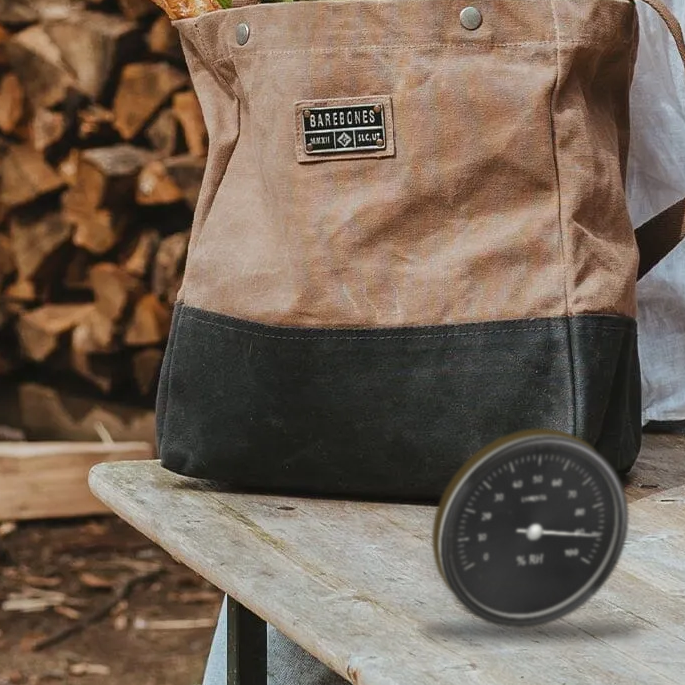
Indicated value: 90 (%)
